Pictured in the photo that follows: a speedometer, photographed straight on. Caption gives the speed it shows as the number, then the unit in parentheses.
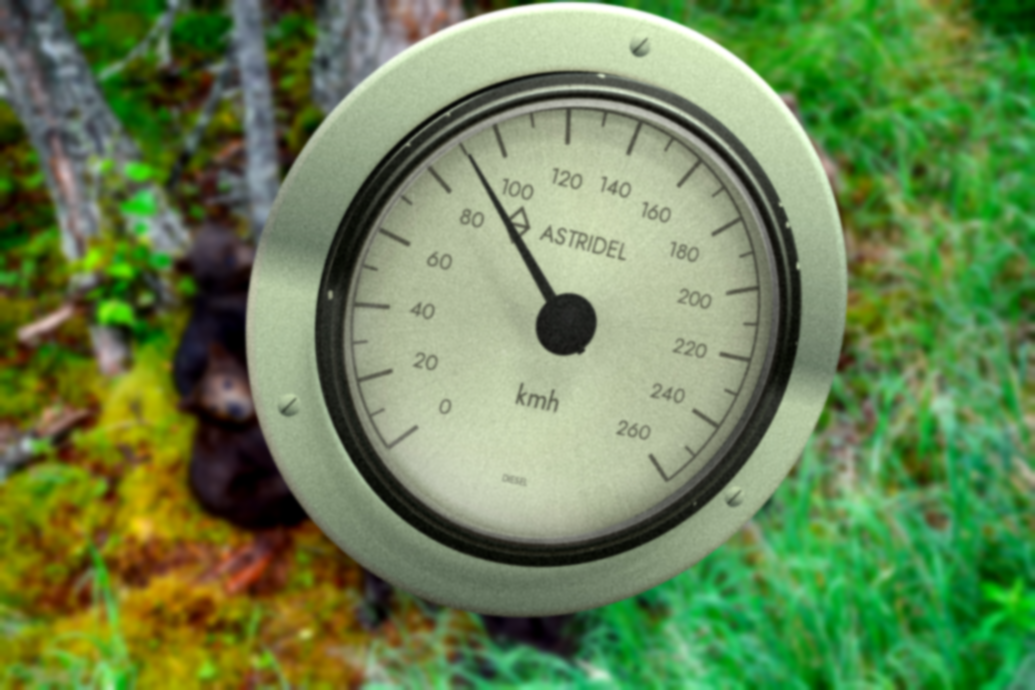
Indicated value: 90 (km/h)
